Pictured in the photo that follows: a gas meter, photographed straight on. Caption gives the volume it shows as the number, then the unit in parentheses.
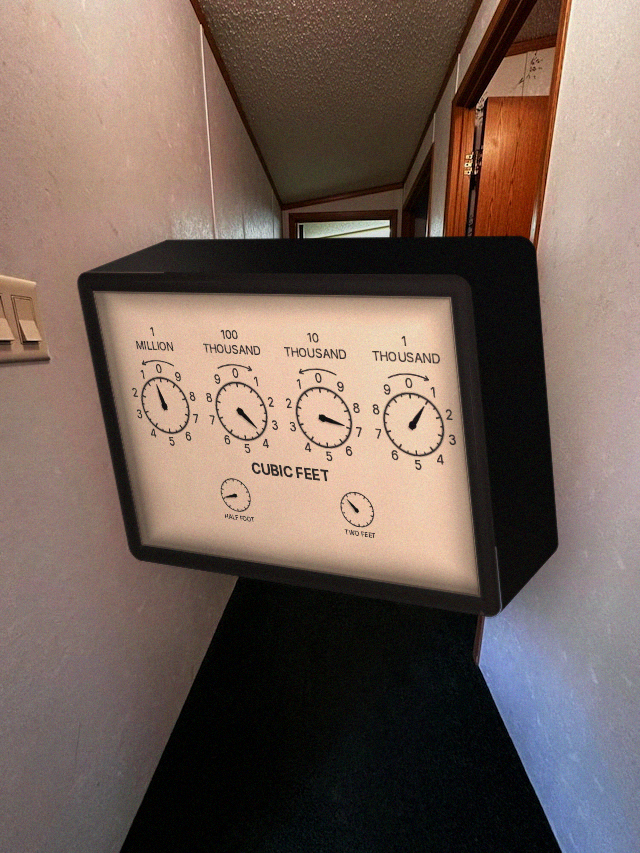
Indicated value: 37100 (ft³)
